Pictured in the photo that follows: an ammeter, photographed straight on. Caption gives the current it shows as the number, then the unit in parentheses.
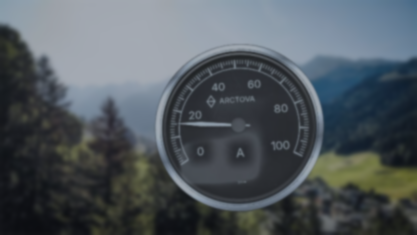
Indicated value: 15 (A)
